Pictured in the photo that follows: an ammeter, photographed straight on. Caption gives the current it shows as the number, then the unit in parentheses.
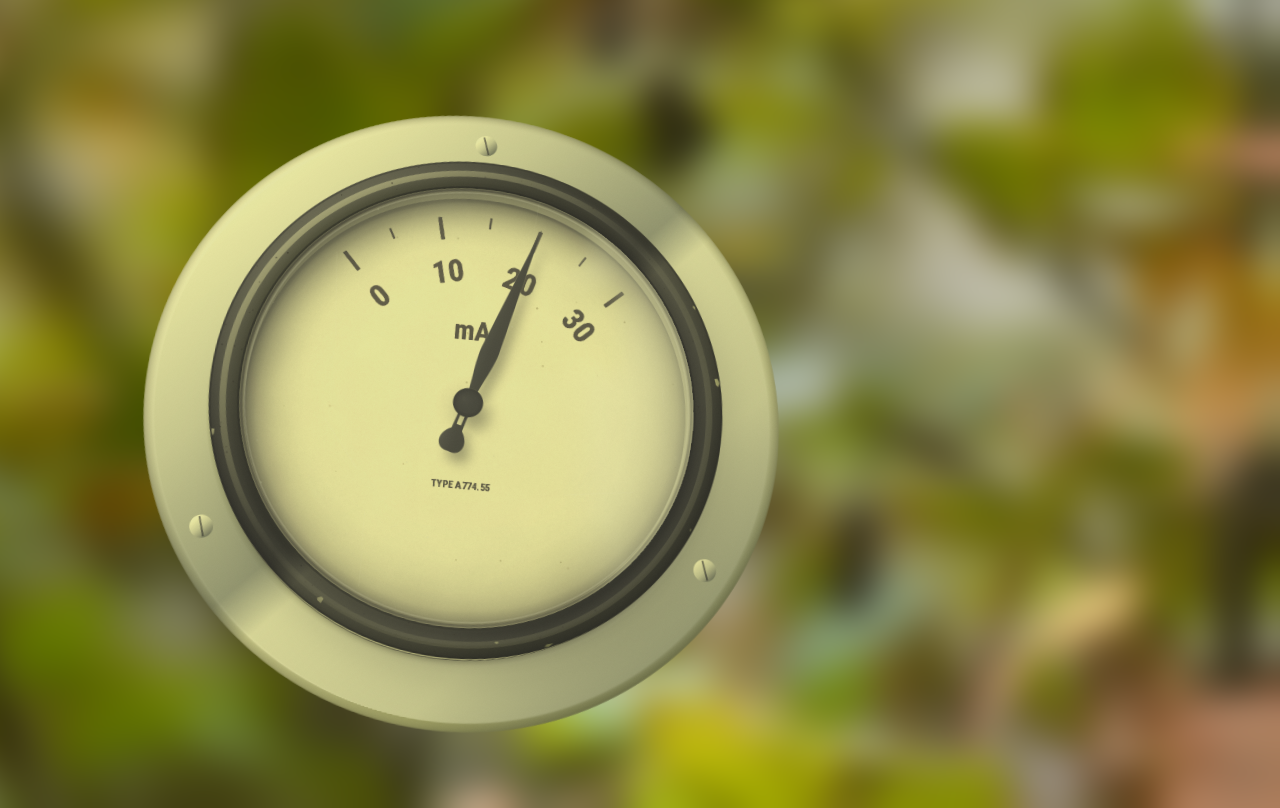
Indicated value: 20 (mA)
